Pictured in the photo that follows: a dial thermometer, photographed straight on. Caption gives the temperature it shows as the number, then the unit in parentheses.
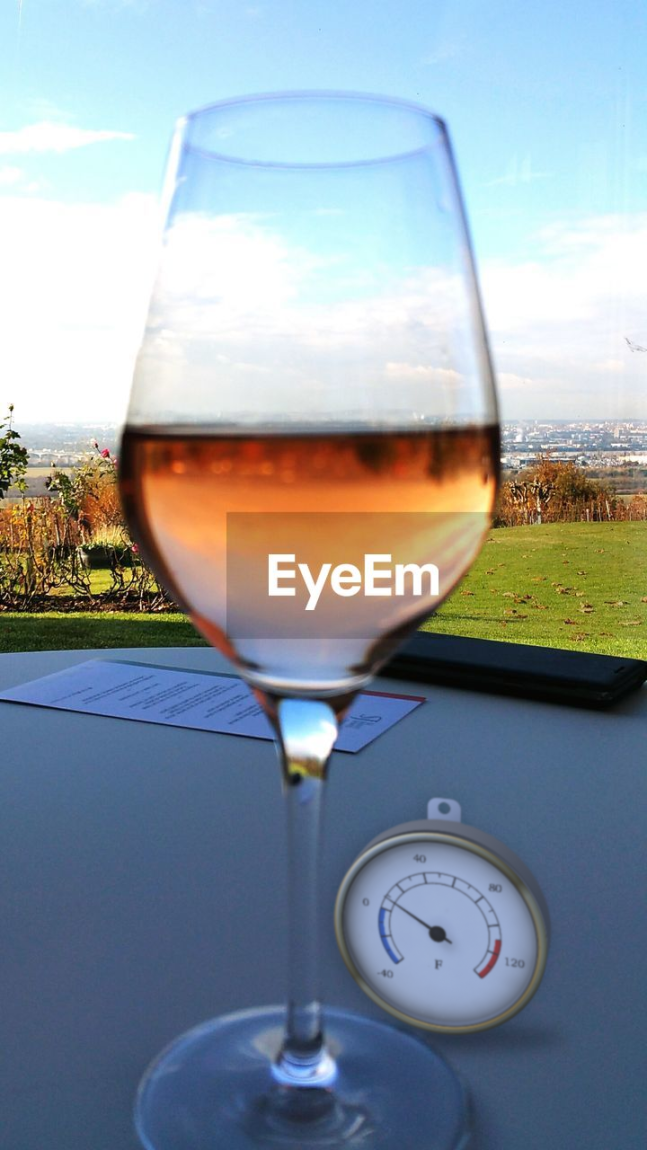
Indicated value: 10 (°F)
